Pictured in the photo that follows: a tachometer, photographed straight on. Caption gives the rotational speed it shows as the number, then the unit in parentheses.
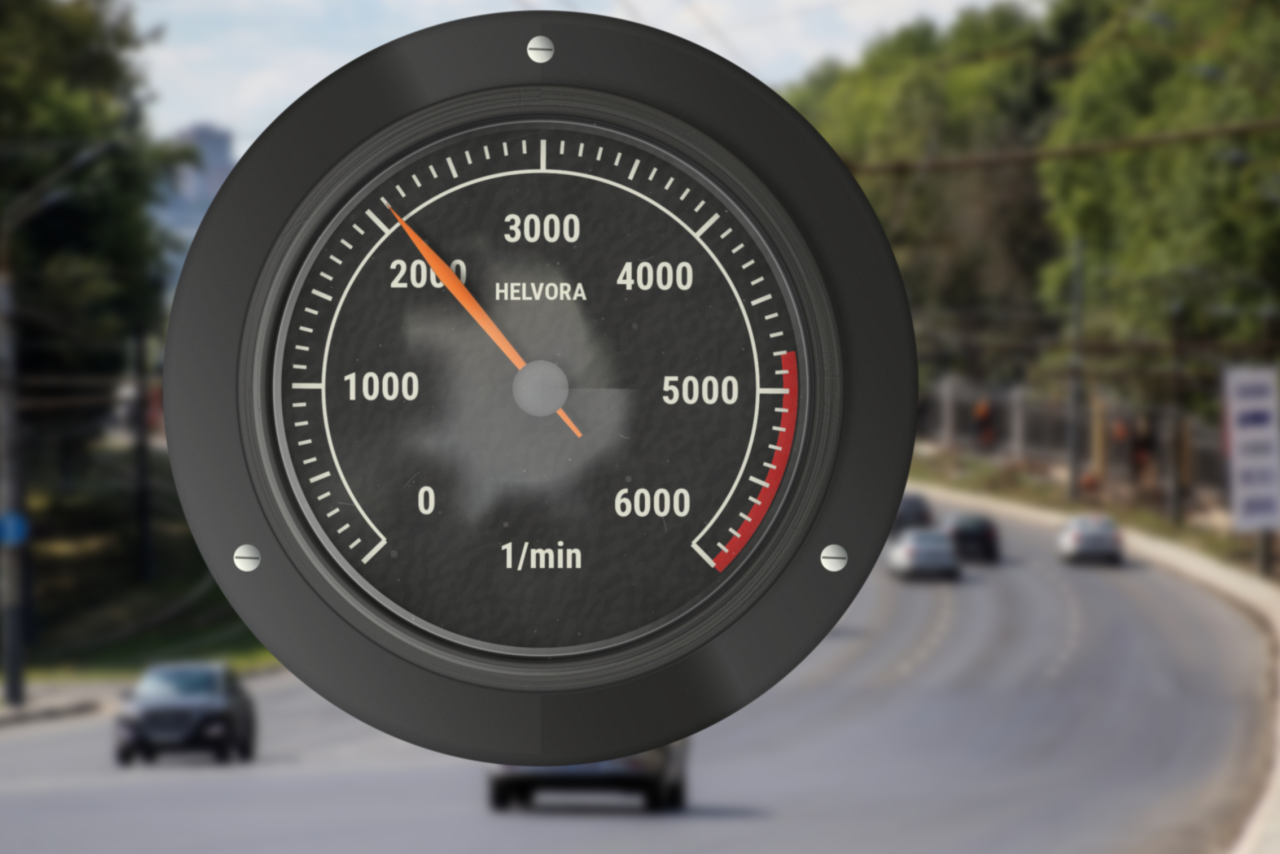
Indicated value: 2100 (rpm)
